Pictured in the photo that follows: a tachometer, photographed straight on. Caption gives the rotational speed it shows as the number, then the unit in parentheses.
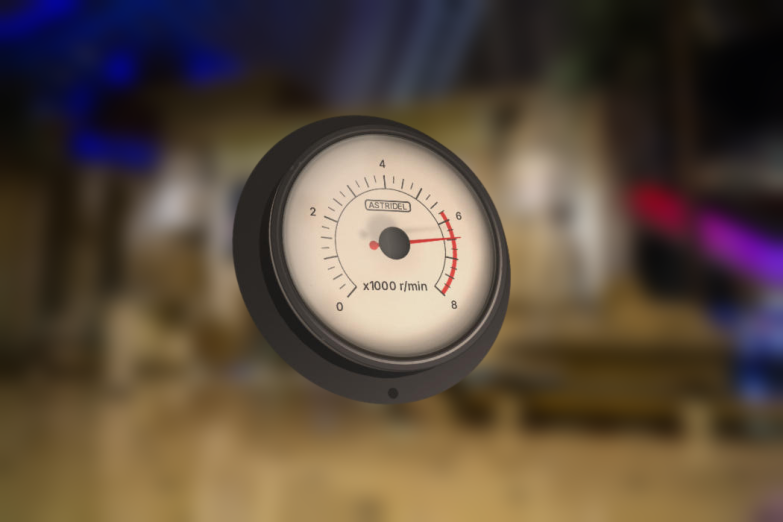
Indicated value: 6500 (rpm)
